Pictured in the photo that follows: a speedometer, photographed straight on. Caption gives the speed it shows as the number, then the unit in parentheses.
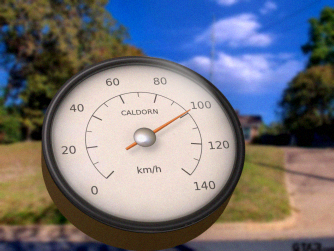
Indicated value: 100 (km/h)
